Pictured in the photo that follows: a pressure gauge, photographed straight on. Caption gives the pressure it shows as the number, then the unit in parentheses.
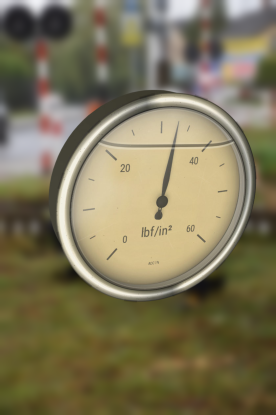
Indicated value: 32.5 (psi)
